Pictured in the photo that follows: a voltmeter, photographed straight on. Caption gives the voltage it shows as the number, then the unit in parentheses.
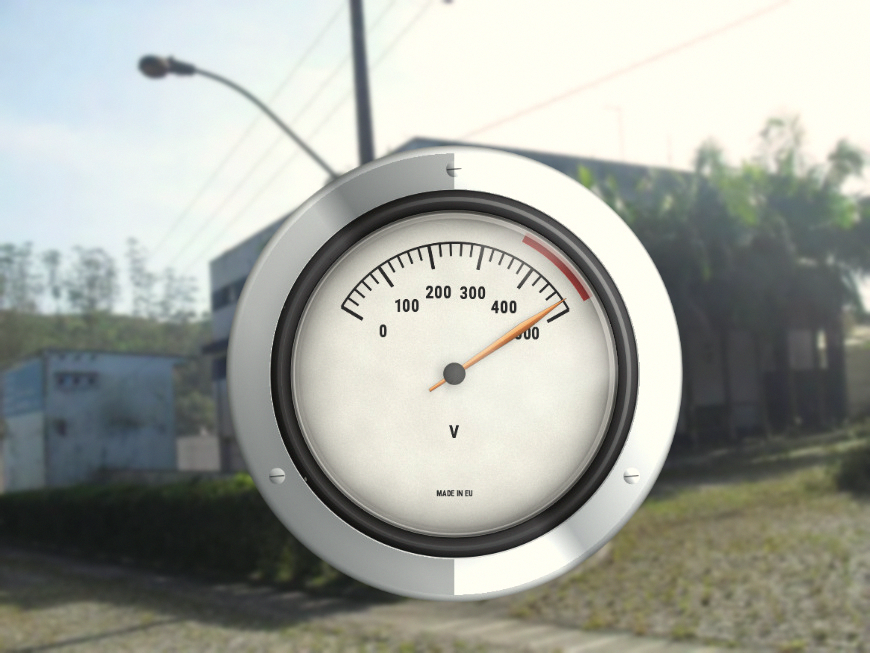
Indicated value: 480 (V)
